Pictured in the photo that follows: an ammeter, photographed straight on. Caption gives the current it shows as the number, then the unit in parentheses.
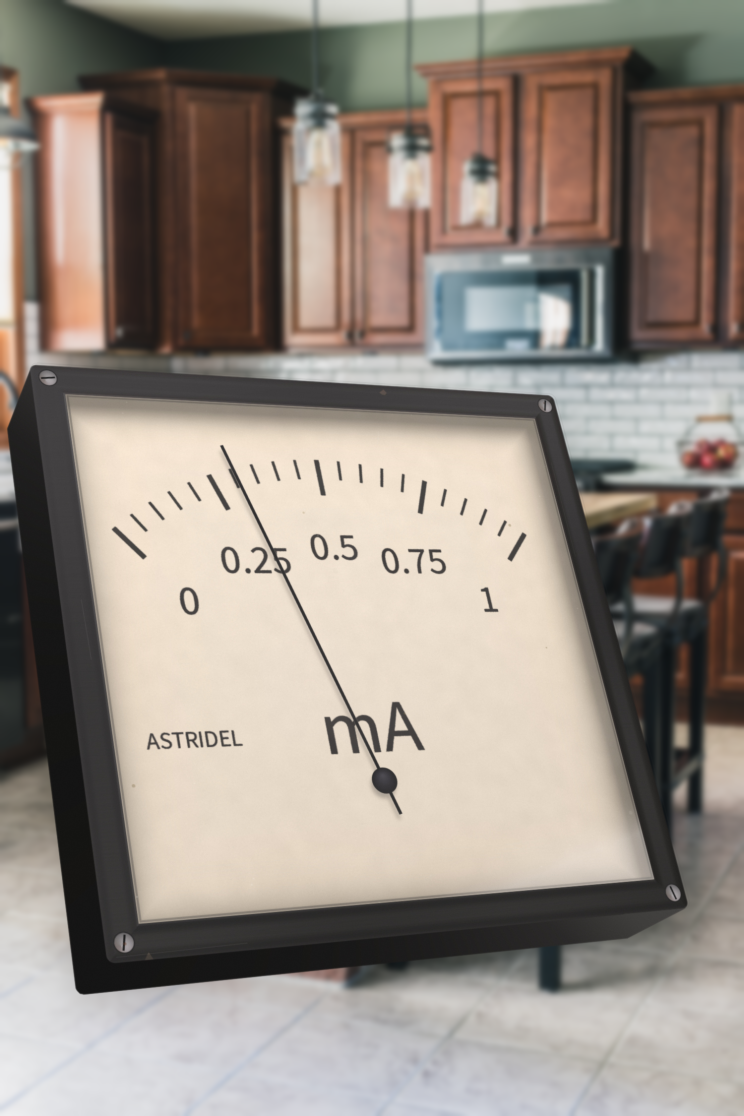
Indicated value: 0.3 (mA)
